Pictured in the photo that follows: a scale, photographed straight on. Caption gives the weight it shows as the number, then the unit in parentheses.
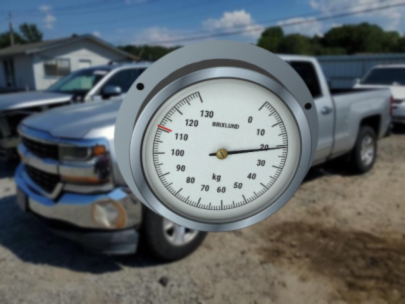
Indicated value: 20 (kg)
